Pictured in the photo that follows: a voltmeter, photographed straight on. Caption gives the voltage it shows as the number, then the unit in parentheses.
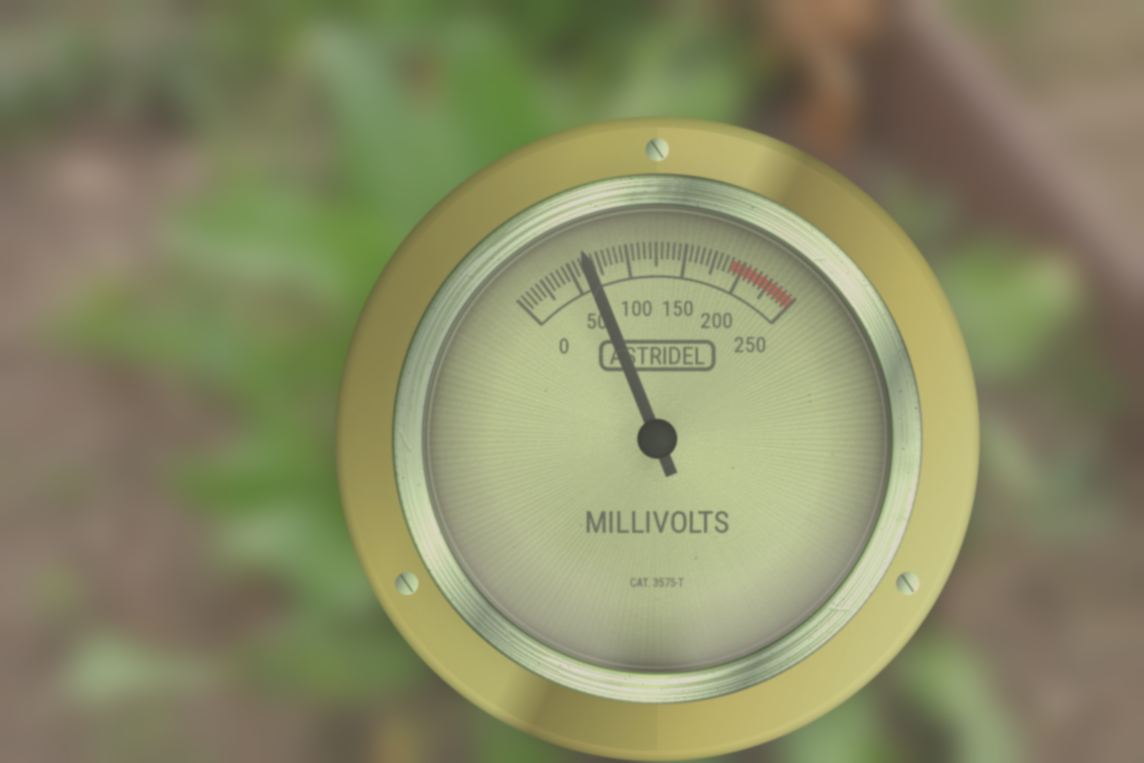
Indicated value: 65 (mV)
